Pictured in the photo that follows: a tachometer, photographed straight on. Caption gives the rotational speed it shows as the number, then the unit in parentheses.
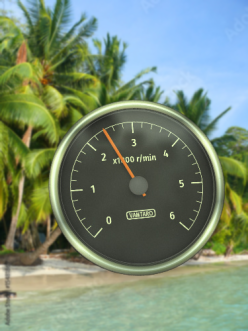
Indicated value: 2400 (rpm)
